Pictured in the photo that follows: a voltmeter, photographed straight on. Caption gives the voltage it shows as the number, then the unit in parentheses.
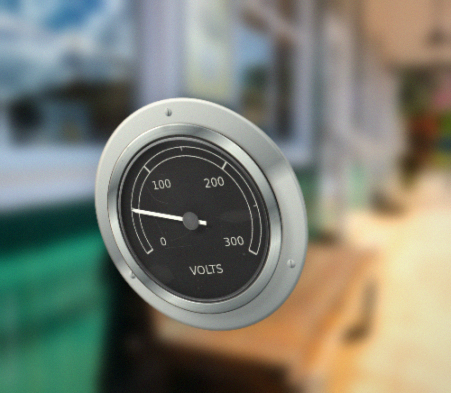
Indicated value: 50 (V)
